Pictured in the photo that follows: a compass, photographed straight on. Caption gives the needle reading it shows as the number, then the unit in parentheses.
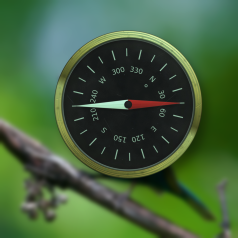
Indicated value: 45 (°)
